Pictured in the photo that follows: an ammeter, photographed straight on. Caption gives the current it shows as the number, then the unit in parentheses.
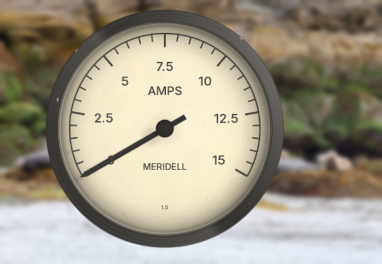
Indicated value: 0 (A)
